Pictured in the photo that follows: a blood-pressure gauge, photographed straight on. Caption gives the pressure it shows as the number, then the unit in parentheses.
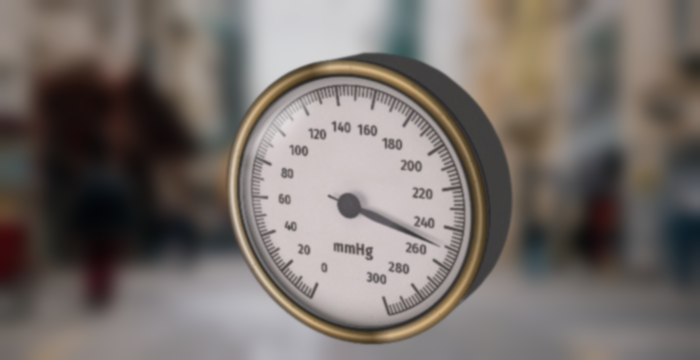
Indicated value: 250 (mmHg)
